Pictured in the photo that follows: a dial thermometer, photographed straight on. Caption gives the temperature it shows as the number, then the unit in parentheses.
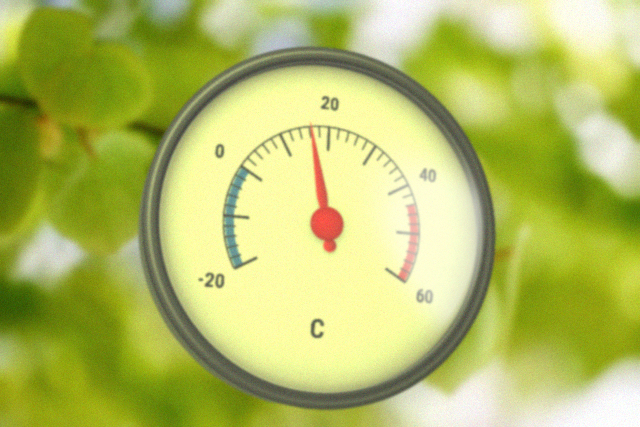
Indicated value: 16 (°C)
